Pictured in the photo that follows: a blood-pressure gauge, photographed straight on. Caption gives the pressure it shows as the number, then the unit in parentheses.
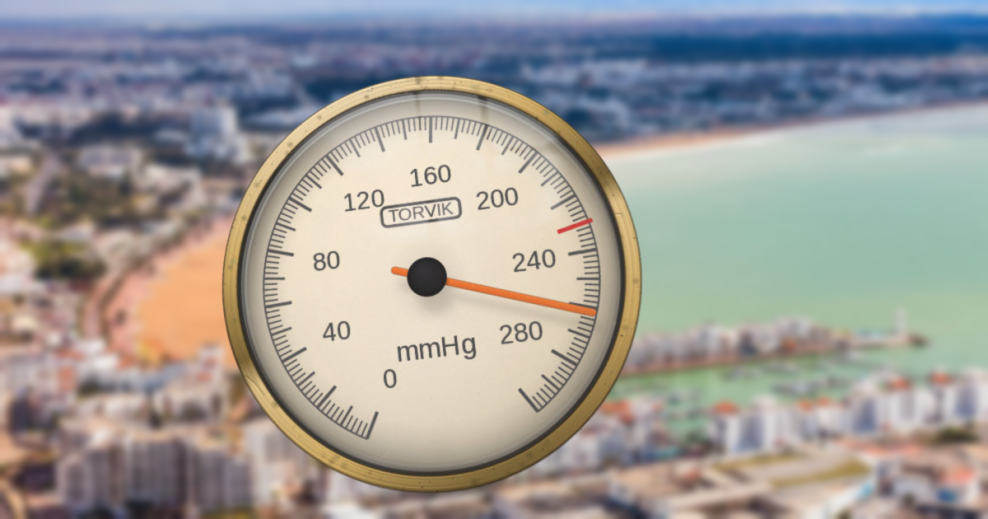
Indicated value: 262 (mmHg)
